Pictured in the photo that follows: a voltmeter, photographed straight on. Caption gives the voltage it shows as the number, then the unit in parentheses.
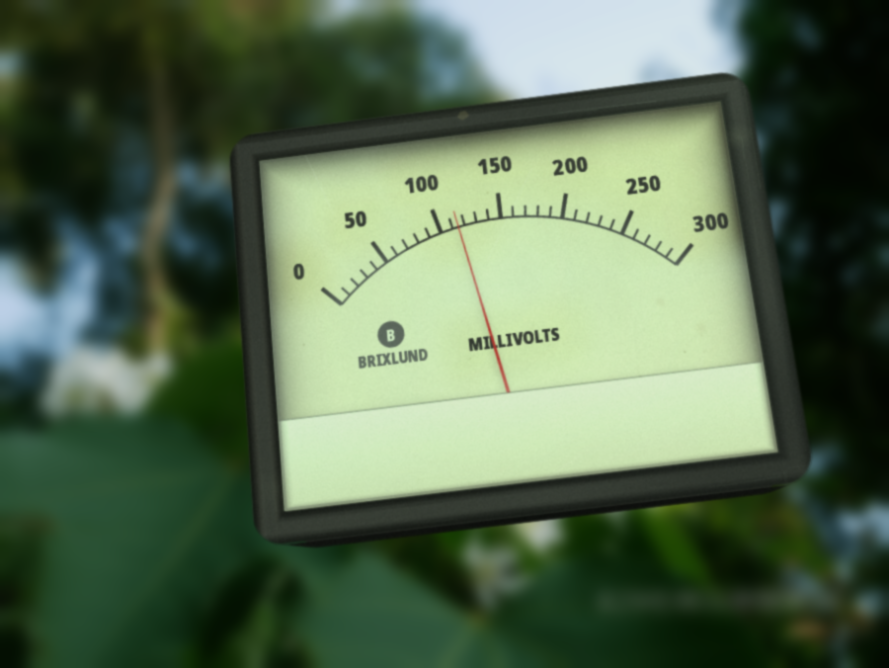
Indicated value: 115 (mV)
